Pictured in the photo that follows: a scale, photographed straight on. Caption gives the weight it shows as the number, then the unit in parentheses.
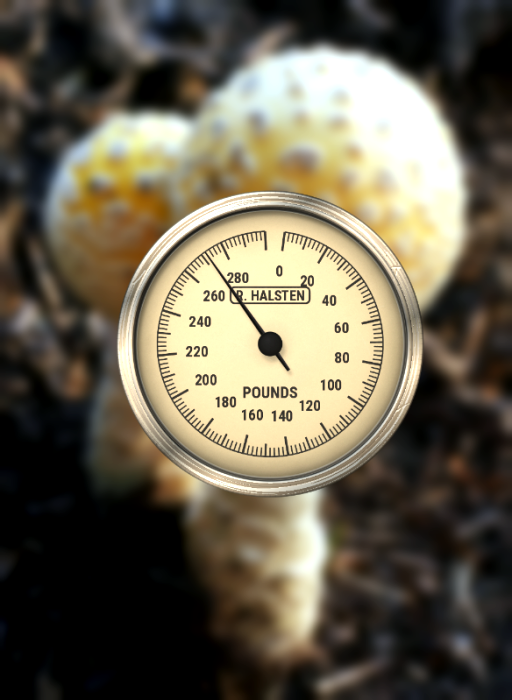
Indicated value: 272 (lb)
